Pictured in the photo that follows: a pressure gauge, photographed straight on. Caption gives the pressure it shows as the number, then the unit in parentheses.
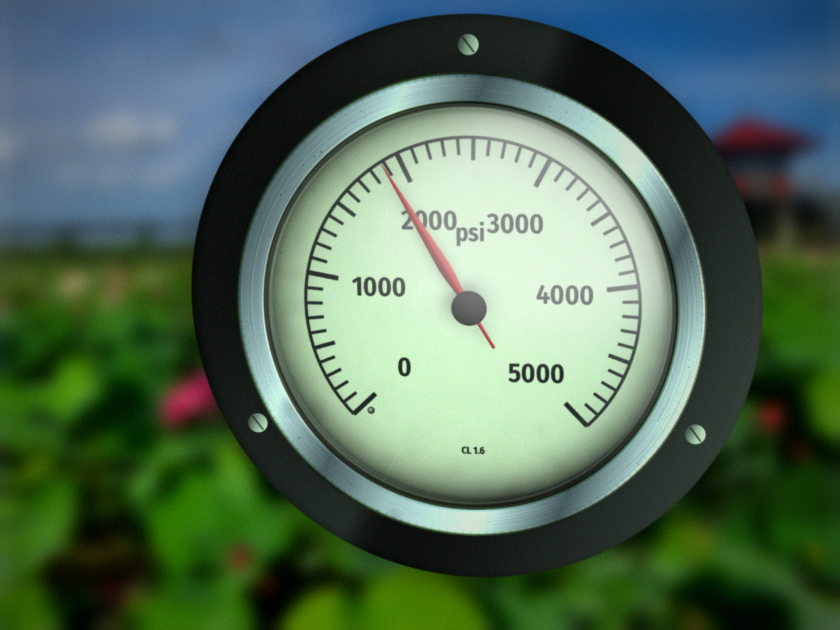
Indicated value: 1900 (psi)
